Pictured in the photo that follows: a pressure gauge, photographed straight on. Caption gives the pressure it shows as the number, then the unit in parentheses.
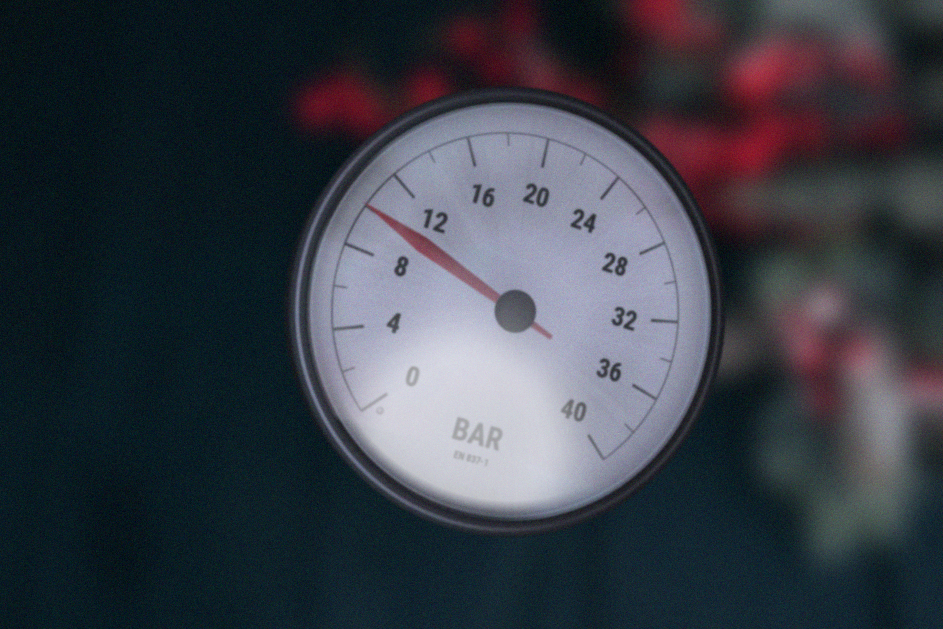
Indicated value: 10 (bar)
